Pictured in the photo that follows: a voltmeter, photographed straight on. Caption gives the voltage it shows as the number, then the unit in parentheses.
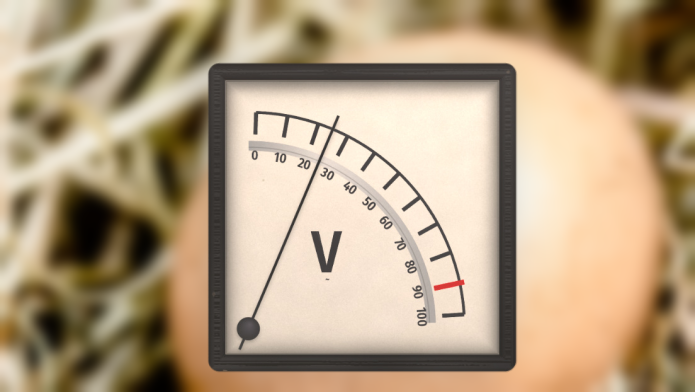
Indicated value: 25 (V)
